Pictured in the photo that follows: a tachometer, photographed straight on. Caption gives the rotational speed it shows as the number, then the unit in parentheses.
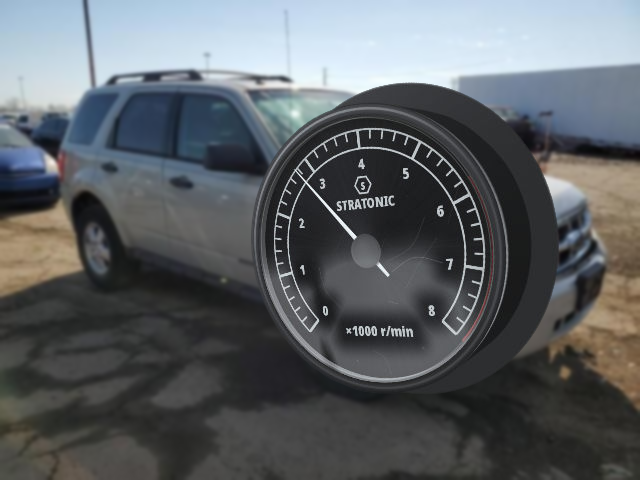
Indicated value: 2800 (rpm)
